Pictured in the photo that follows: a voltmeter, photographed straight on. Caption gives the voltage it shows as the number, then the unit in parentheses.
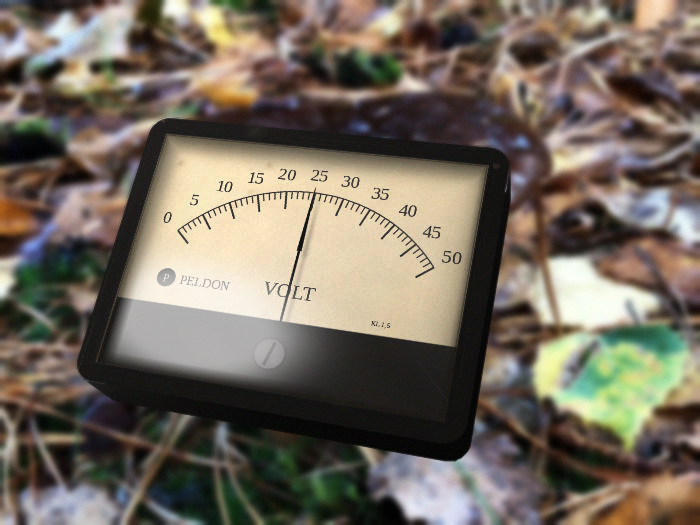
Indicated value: 25 (V)
